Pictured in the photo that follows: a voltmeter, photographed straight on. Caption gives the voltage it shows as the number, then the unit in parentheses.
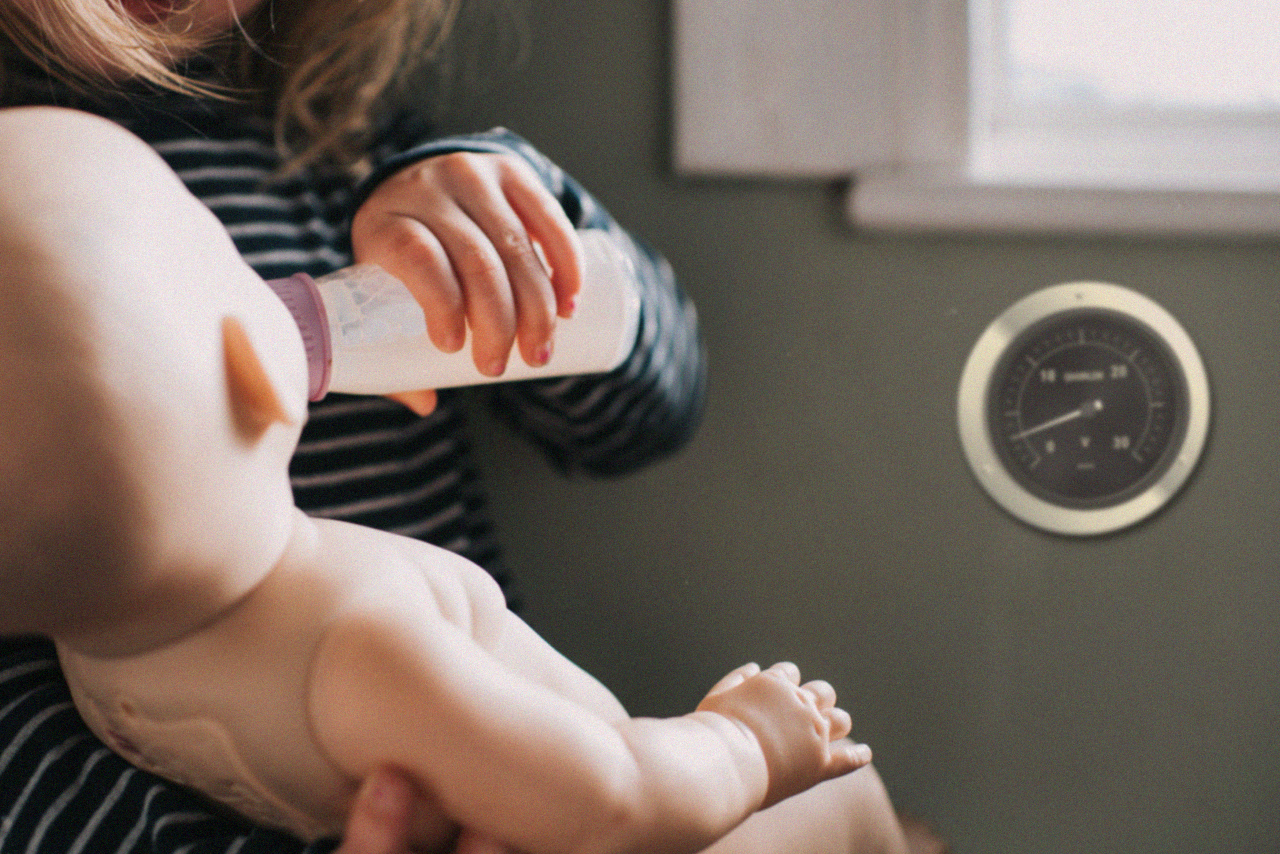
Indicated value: 3 (V)
